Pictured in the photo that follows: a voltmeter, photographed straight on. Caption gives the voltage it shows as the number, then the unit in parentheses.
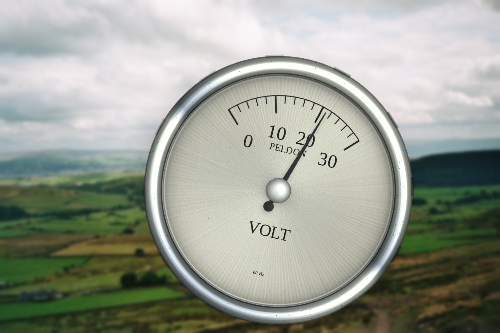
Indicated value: 21 (V)
